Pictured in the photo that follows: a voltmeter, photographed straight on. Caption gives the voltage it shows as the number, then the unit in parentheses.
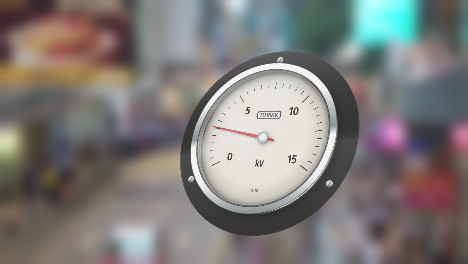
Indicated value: 2.5 (kV)
